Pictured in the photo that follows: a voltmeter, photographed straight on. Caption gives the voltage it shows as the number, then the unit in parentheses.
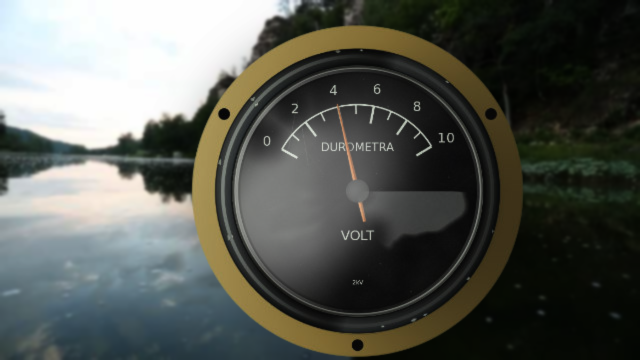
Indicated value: 4 (V)
